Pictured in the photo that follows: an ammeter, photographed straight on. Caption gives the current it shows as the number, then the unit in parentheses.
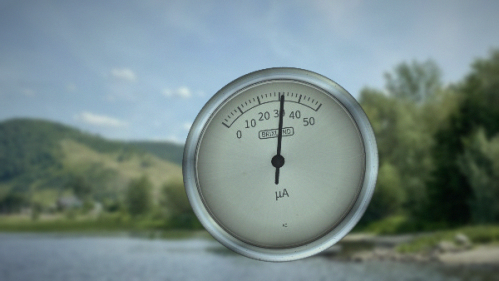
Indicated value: 32 (µA)
